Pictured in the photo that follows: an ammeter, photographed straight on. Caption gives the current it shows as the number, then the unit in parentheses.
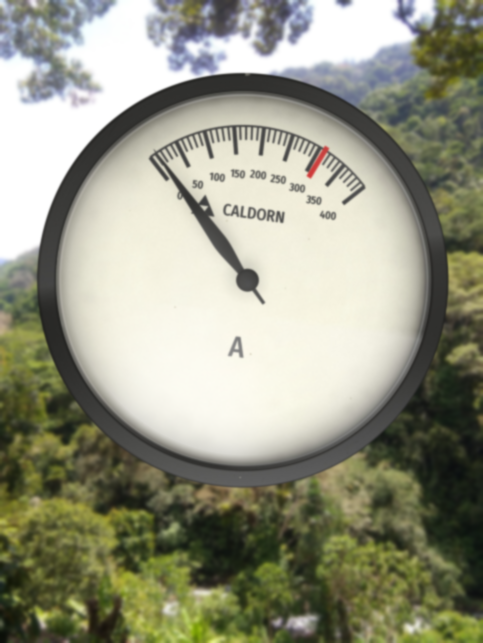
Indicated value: 10 (A)
